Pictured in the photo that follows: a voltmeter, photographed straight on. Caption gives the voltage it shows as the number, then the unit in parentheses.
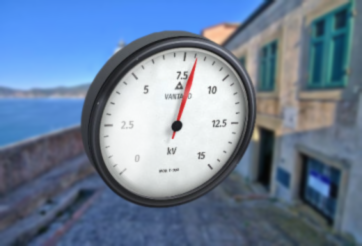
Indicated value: 8 (kV)
